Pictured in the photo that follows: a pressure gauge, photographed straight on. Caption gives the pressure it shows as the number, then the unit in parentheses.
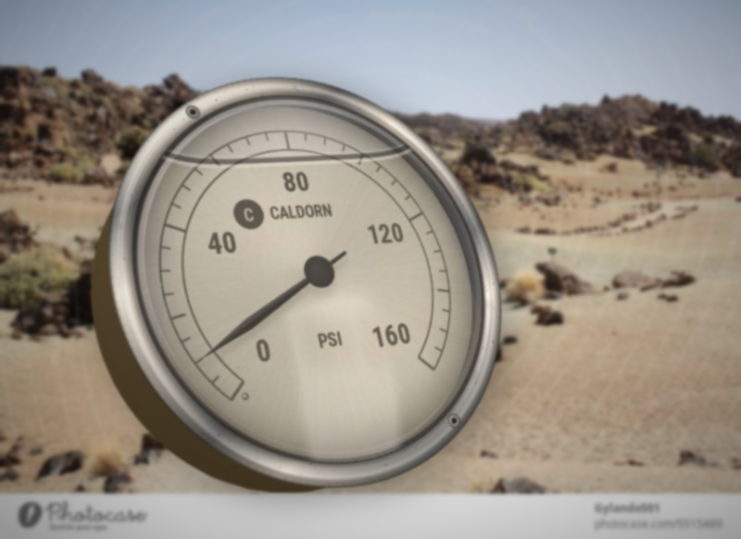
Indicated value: 10 (psi)
